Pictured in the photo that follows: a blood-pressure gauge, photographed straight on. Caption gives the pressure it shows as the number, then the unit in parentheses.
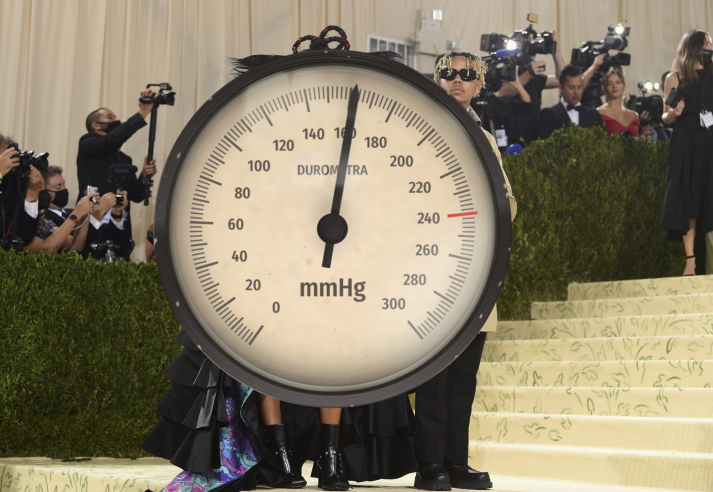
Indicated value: 162 (mmHg)
